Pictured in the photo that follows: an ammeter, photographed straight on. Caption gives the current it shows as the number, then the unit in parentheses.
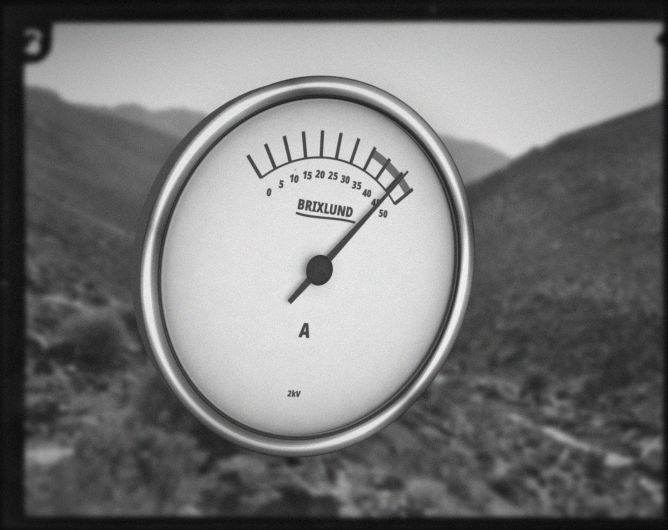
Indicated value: 45 (A)
